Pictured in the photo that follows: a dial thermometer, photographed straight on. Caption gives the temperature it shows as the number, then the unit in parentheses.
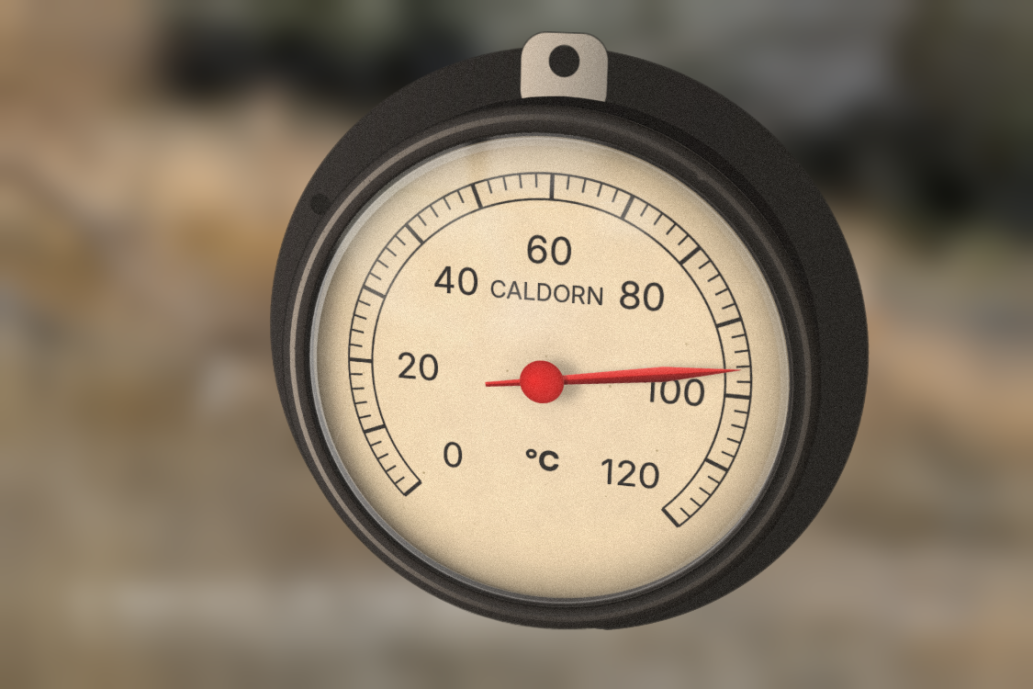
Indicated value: 96 (°C)
